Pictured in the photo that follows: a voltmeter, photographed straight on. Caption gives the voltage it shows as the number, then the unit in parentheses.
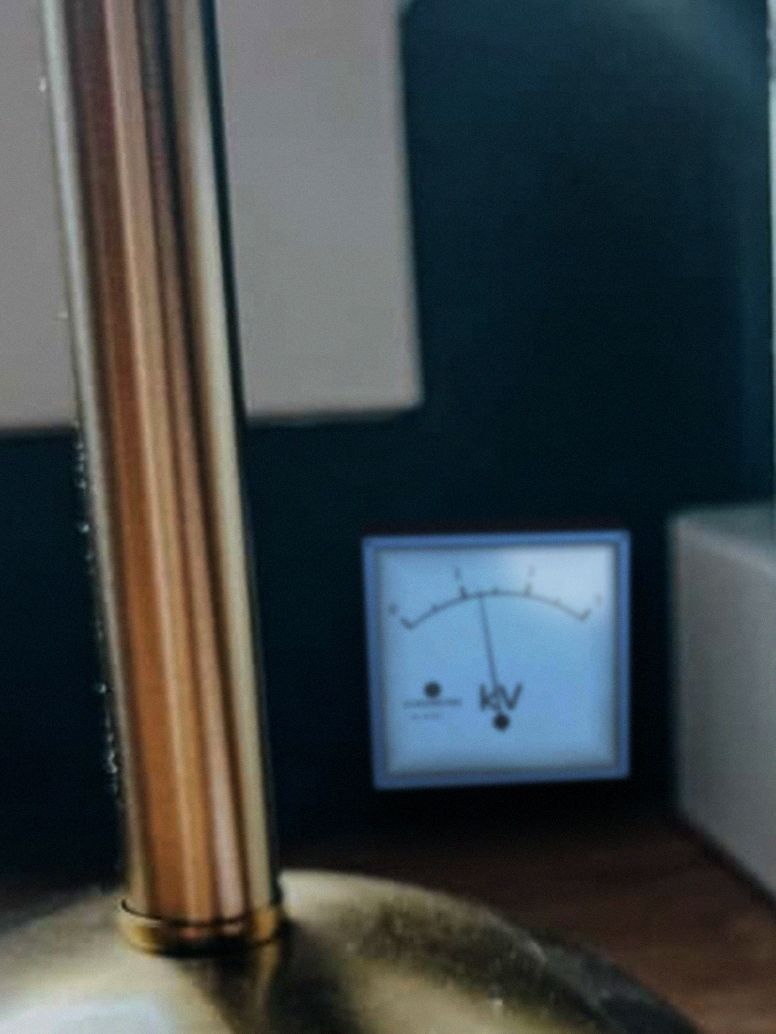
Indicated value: 1.25 (kV)
